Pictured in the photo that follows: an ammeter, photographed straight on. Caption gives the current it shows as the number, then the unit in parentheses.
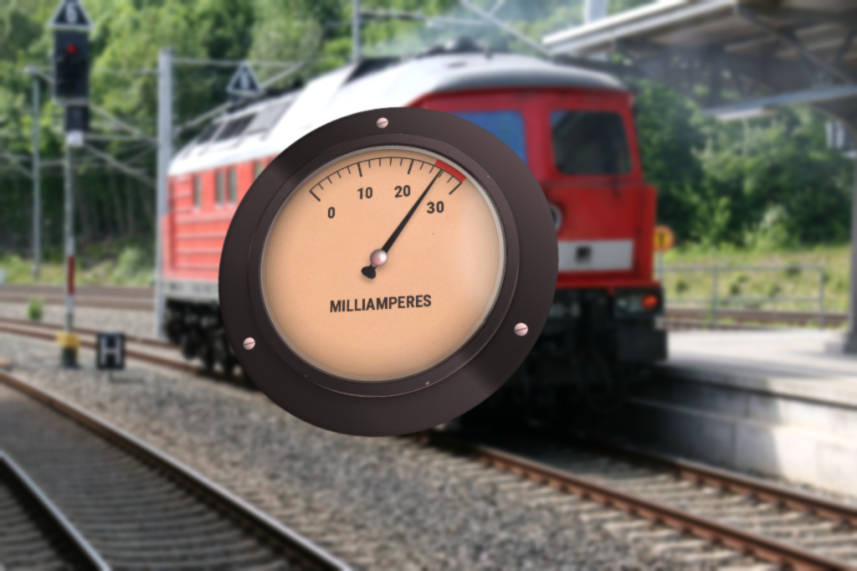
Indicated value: 26 (mA)
